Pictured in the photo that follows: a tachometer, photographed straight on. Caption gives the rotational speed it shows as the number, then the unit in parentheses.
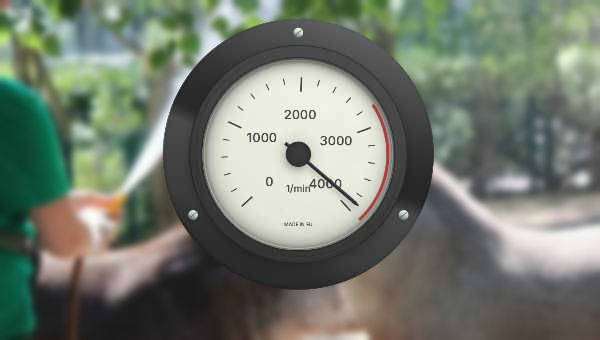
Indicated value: 3900 (rpm)
